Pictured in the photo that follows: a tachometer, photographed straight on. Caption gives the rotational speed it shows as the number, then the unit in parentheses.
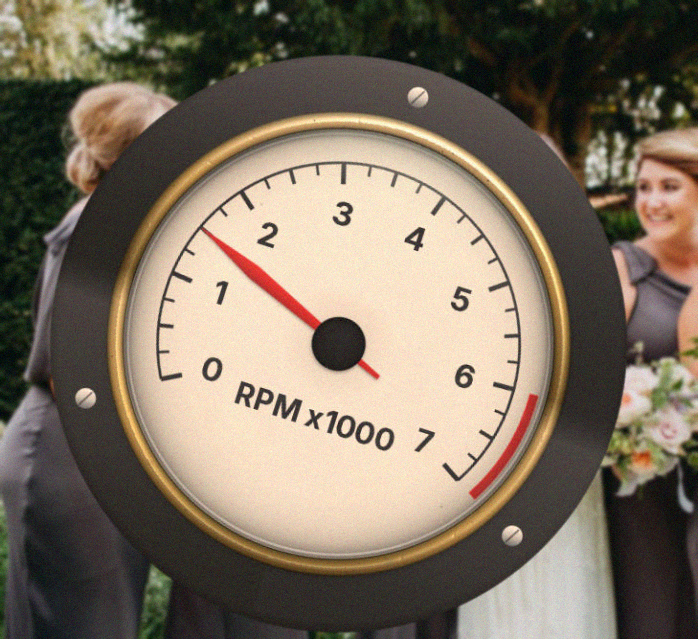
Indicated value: 1500 (rpm)
